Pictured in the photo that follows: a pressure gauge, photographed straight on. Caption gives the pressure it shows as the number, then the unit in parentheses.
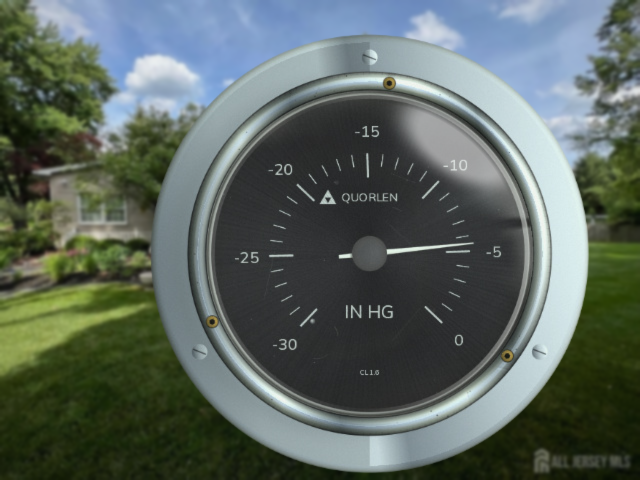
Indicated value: -5.5 (inHg)
